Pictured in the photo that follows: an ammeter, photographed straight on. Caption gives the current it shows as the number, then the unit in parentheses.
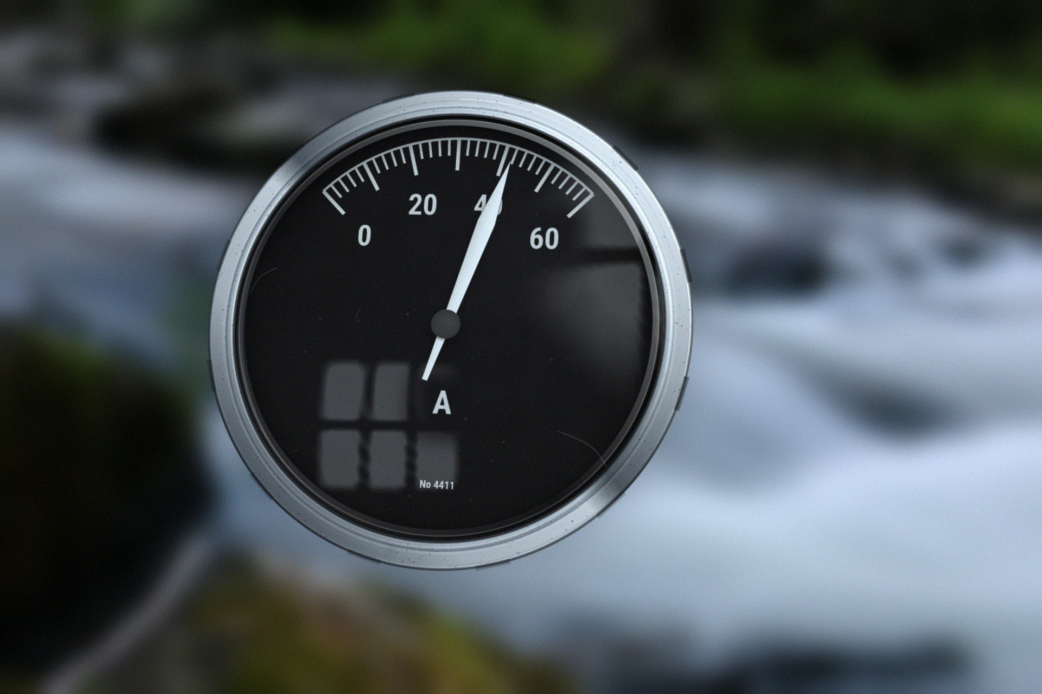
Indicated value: 42 (A)
